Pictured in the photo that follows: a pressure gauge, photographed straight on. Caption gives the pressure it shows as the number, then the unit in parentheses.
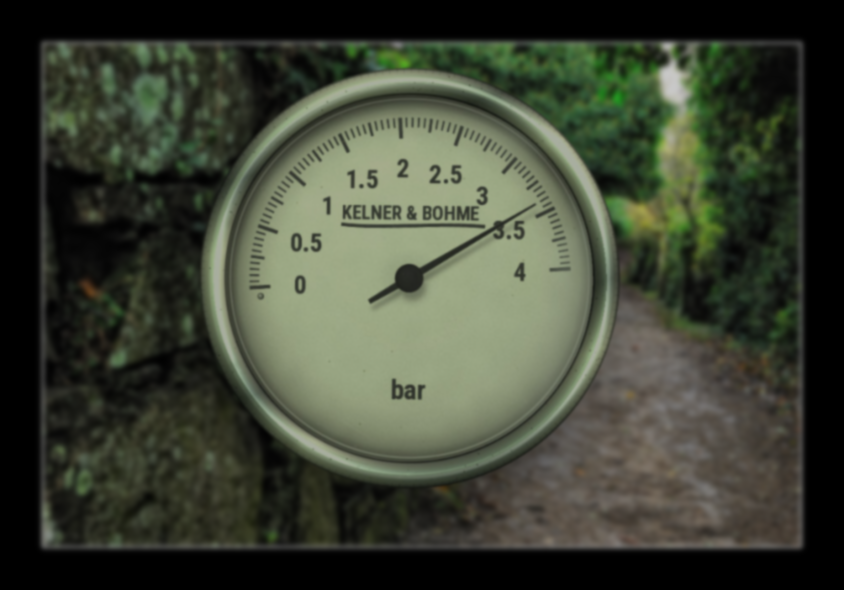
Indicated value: 3.4 (bar)
